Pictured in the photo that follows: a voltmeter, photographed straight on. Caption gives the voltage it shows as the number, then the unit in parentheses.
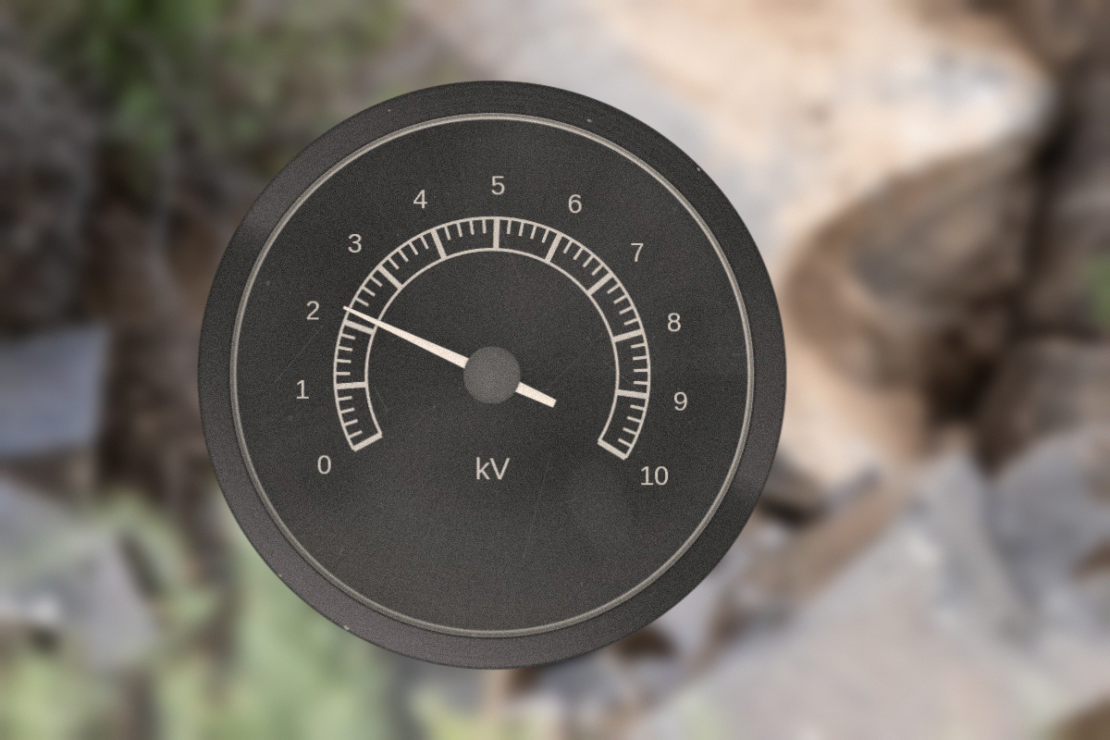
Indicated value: 2.2 (kV)
